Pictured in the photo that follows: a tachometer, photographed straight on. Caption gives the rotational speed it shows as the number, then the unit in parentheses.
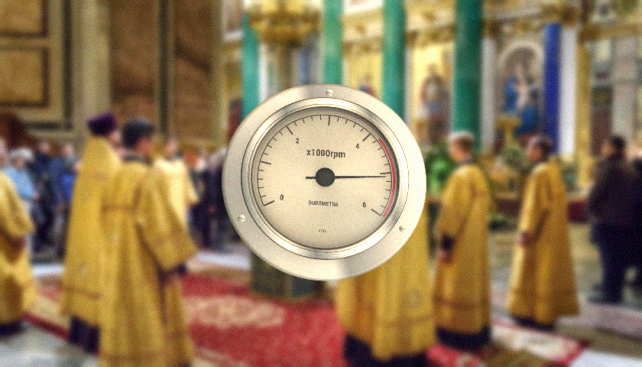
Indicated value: 5100 (rpm)
